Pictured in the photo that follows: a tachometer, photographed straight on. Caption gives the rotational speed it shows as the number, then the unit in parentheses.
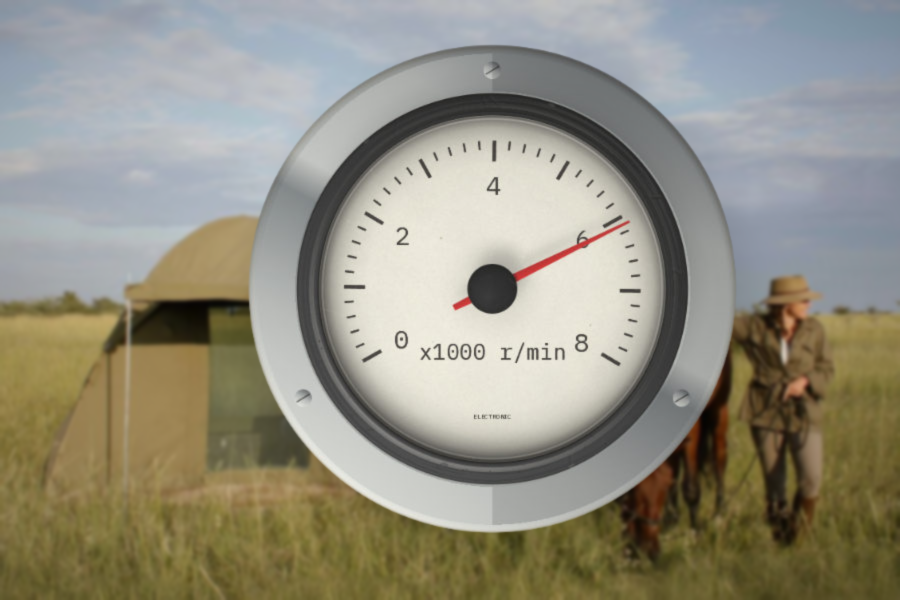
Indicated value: 6100 (rpm)
